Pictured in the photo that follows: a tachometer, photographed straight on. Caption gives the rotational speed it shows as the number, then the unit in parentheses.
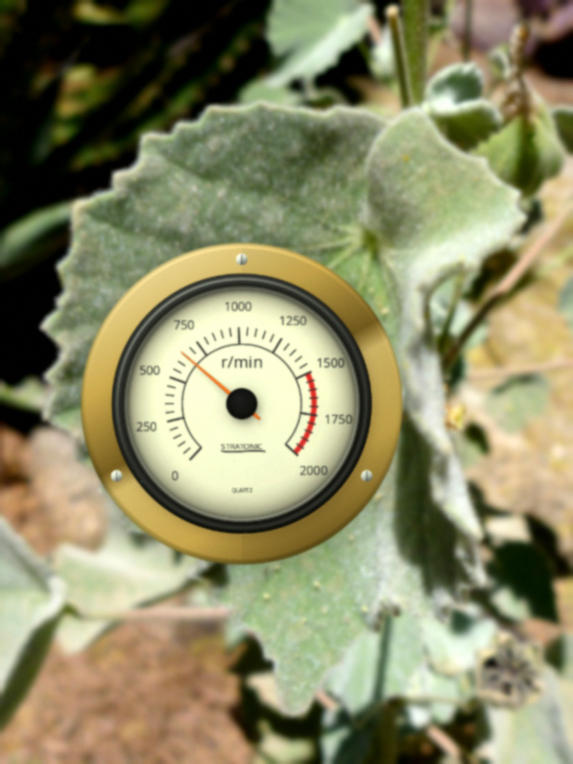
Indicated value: 650 (rpm)
